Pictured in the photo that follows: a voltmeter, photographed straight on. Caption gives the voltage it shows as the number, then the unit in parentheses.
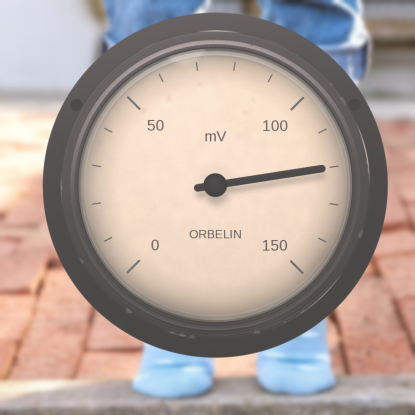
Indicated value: 120 (mV)
